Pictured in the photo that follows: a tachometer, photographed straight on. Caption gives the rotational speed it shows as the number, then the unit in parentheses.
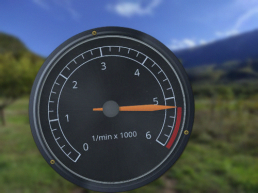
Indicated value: 5200 (rpm)
